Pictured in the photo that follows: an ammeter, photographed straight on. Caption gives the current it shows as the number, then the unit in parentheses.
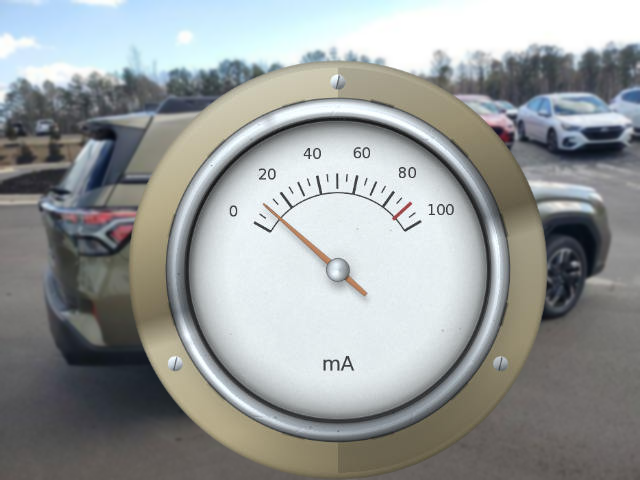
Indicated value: 10 (mA)
